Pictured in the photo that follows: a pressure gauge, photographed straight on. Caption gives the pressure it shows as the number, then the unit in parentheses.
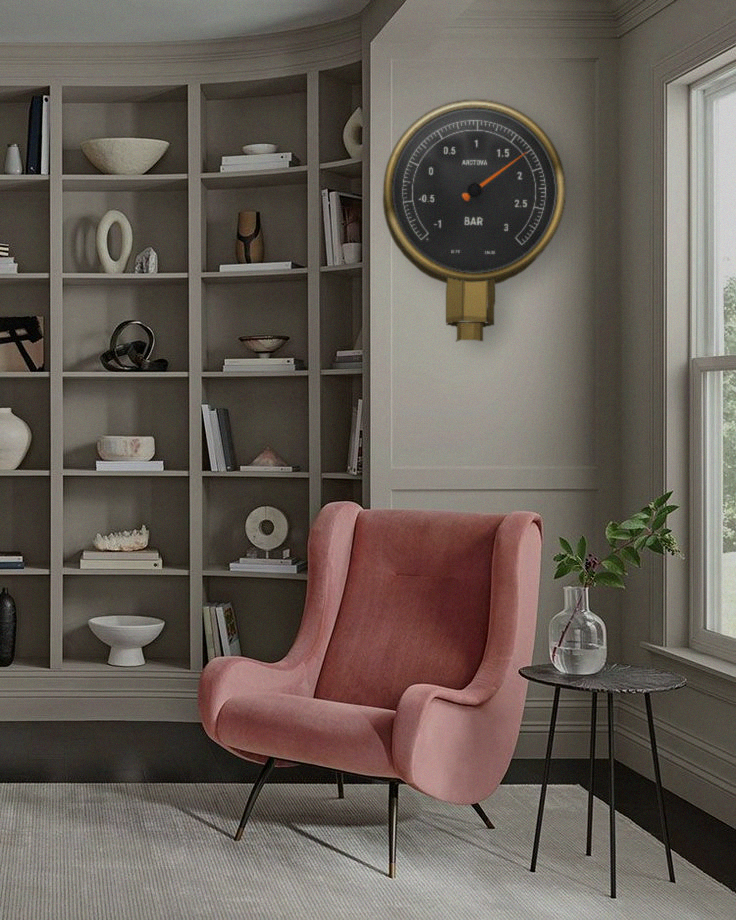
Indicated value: 1.75 (bar)
